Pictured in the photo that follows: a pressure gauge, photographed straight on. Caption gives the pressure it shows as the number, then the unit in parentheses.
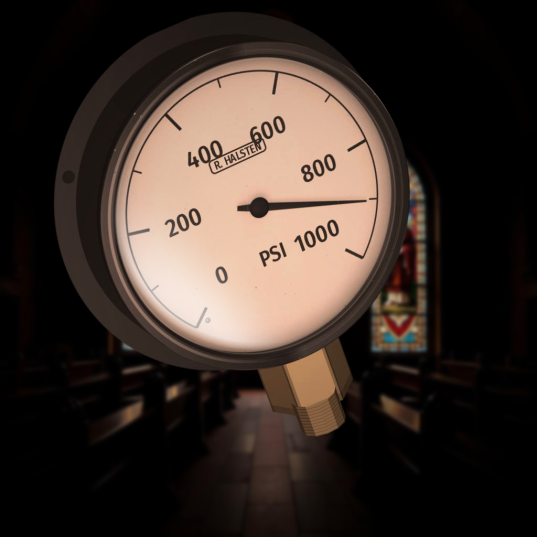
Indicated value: 900 (psi)
